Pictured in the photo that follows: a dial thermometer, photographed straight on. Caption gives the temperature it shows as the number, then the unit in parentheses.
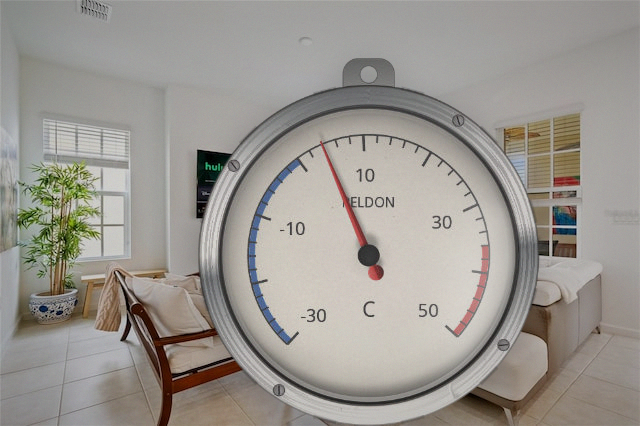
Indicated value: 4 (°C)
